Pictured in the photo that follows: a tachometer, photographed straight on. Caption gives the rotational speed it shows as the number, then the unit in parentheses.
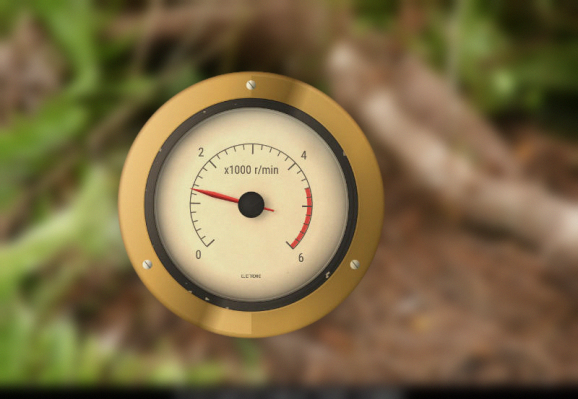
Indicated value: 1300 (rpm)
